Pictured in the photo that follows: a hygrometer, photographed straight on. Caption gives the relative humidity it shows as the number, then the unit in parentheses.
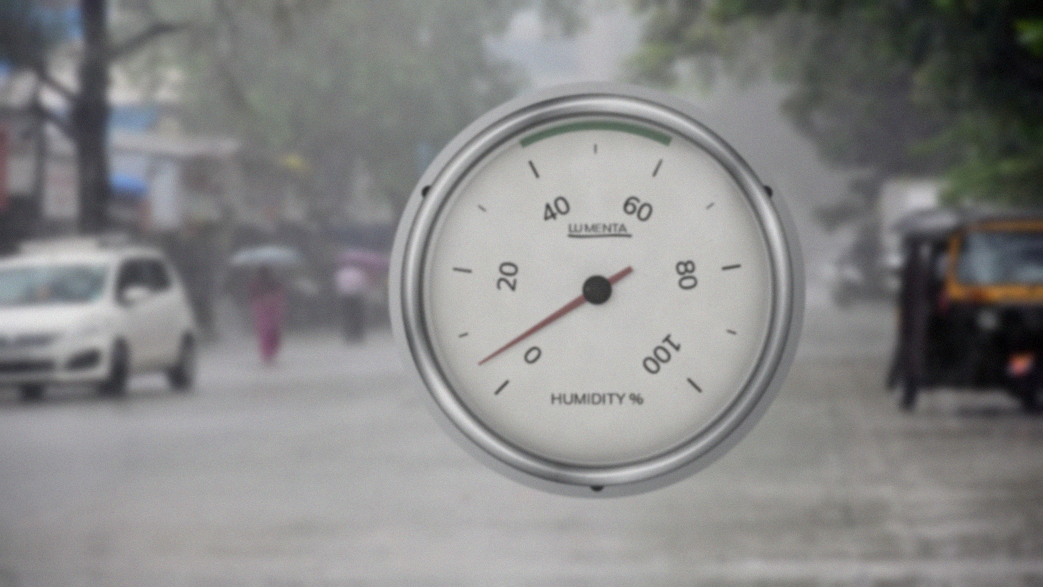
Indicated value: 5 (%)
